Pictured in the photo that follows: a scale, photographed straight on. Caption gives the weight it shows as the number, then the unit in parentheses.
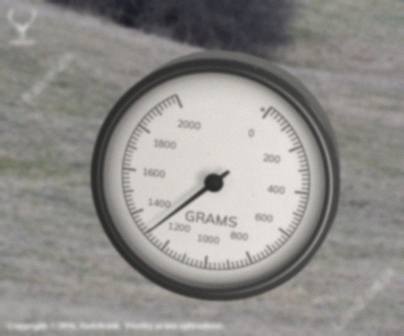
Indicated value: 1300 (g)
